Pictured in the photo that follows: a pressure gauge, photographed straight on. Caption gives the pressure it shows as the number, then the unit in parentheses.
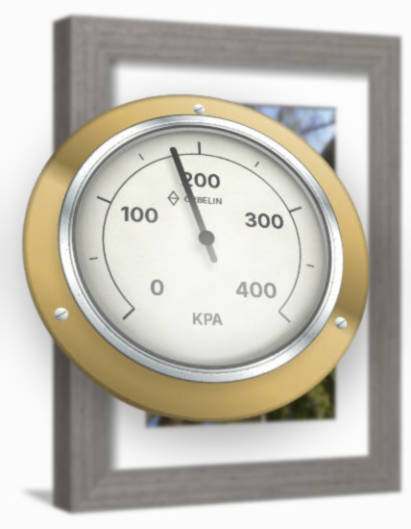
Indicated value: 175 (kPa)
